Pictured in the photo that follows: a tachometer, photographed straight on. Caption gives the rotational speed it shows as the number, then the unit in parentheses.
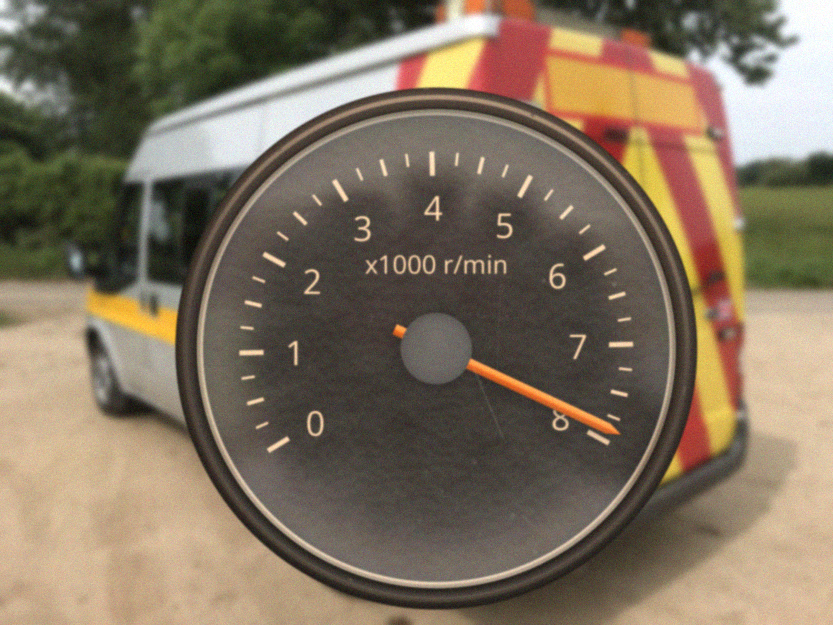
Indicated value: 7875 (rpm)
